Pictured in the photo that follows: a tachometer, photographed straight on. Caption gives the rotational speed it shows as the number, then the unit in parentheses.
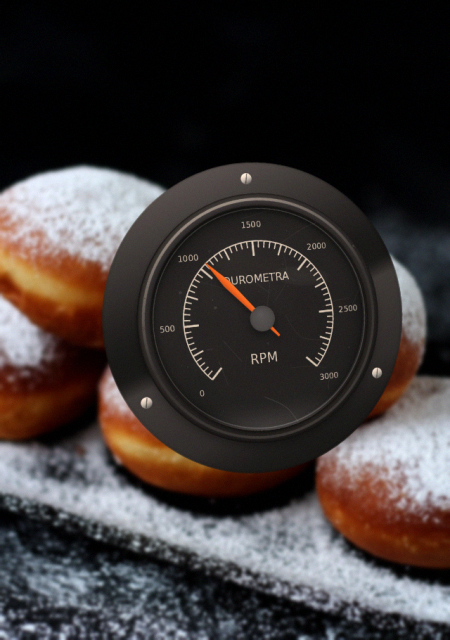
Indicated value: 1050 (rpm)
